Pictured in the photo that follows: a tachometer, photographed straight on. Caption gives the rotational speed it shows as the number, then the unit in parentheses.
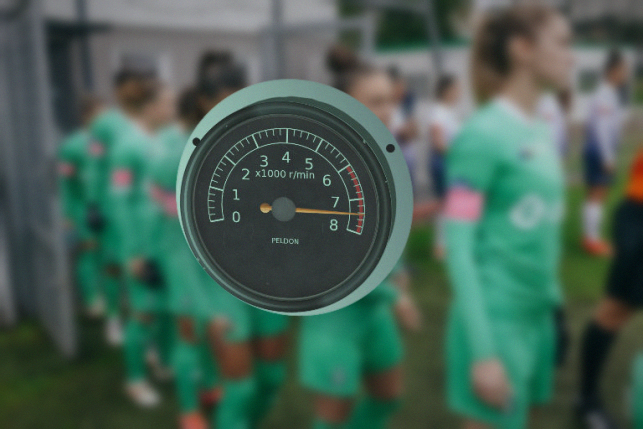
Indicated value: 7400 (rpm)
